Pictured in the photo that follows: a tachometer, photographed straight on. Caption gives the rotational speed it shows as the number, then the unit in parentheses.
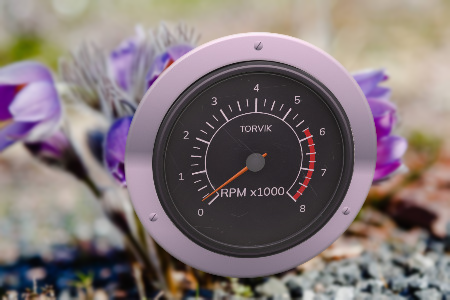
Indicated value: 250 (rpm)
